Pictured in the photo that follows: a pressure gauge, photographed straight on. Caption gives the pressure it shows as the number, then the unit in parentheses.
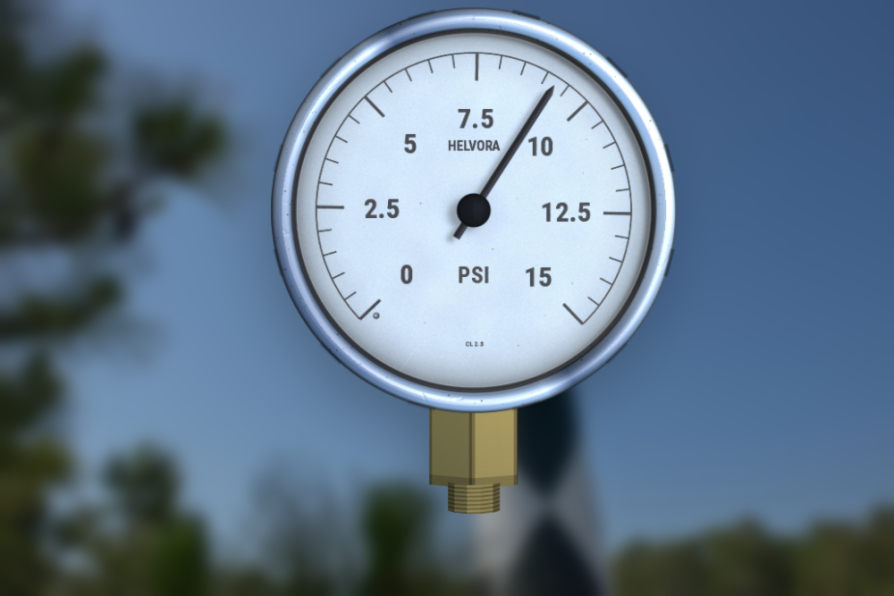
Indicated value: 9.25 (psi)
